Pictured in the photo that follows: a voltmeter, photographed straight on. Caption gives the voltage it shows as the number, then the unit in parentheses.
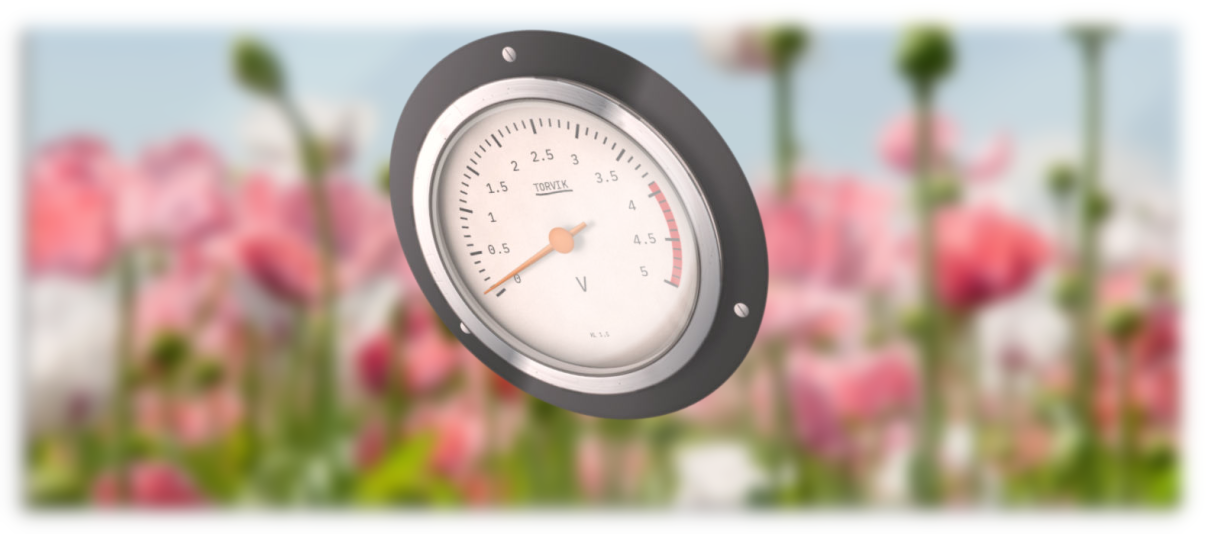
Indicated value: 0.1 (V)
